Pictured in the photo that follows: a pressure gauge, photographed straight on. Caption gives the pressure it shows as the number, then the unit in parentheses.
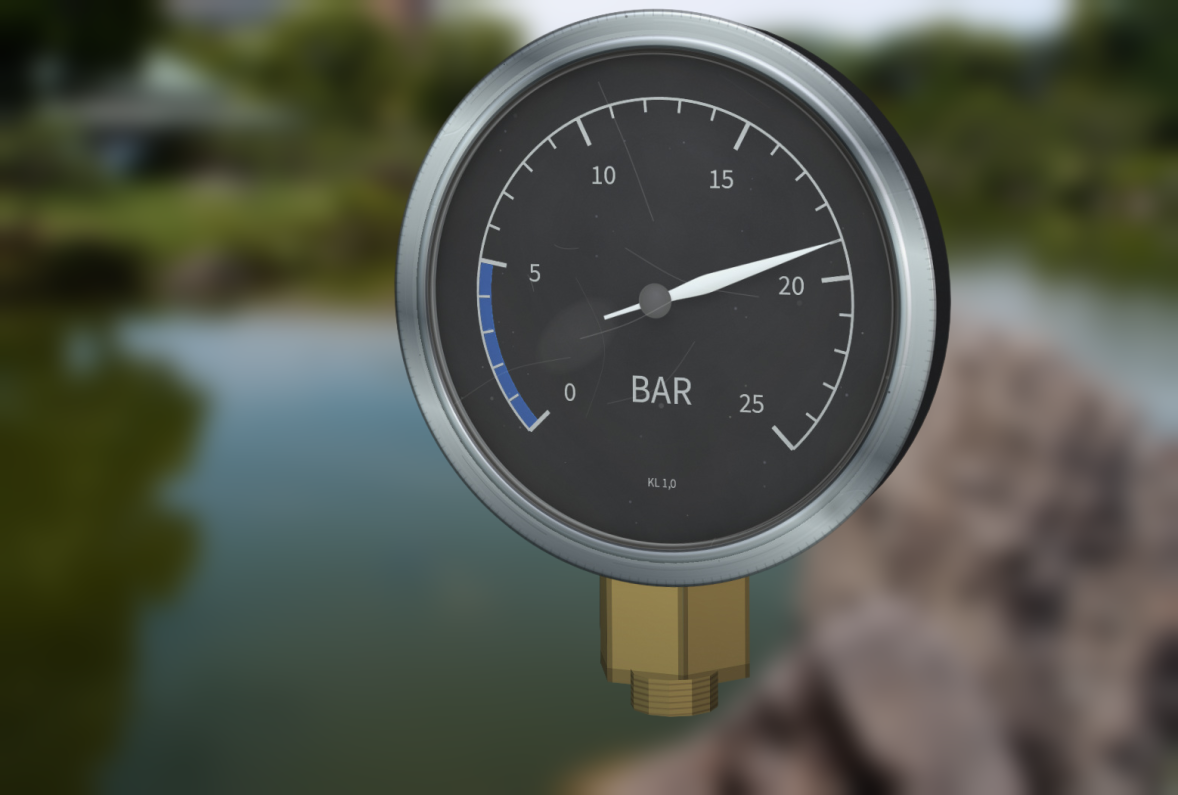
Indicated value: 19 (bar)
